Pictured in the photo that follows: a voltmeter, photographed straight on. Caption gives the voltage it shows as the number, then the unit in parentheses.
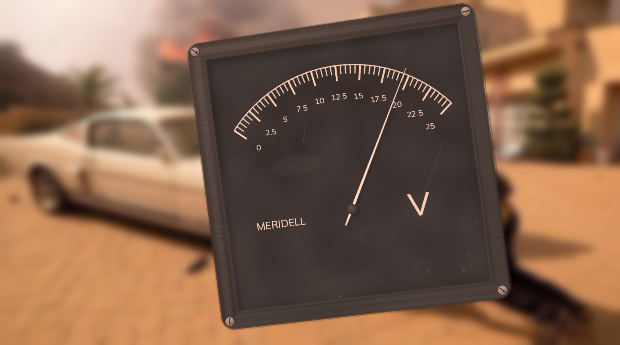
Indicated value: 19.5 (V)
